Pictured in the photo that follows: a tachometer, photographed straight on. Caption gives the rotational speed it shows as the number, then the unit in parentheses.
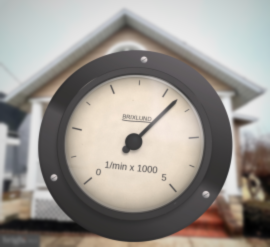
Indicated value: 3250 (rpm)
